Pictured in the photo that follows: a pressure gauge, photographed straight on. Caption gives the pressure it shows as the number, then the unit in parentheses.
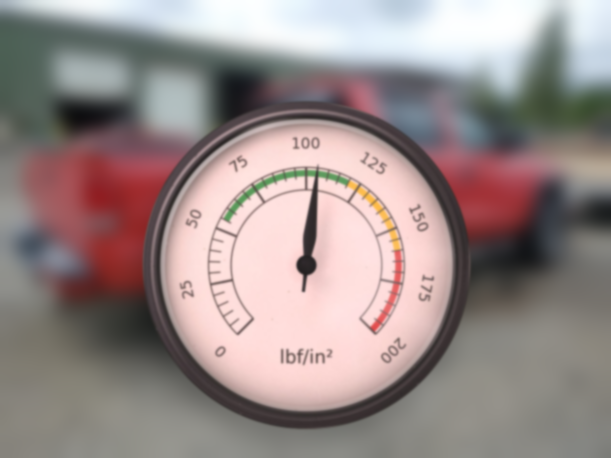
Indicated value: 105 (psi)
